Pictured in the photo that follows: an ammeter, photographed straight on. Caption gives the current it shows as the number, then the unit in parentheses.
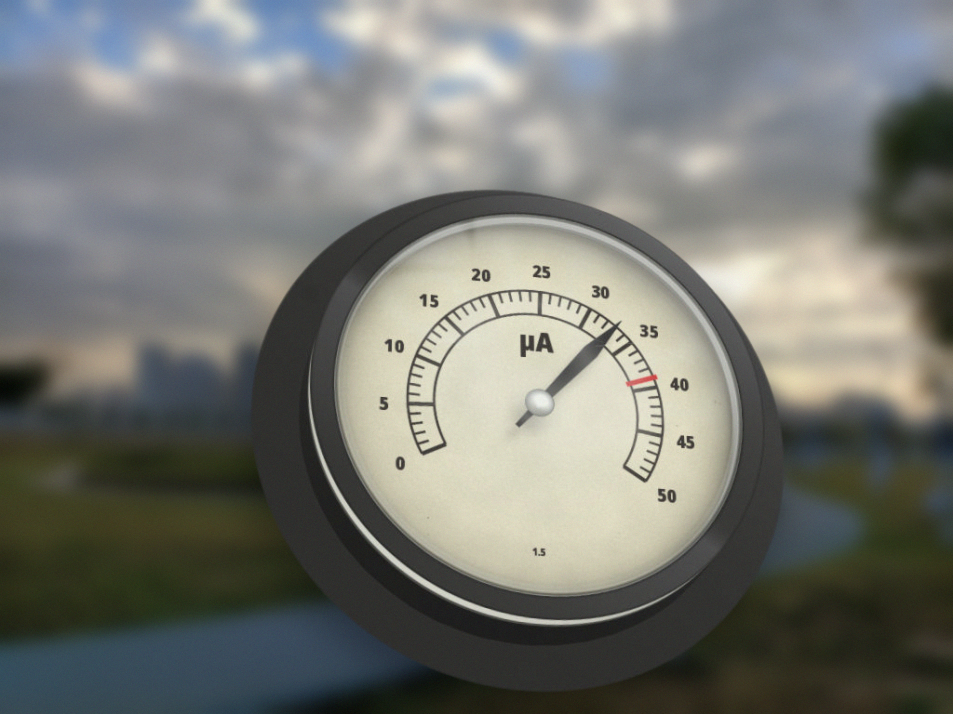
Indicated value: 33 (µA)
